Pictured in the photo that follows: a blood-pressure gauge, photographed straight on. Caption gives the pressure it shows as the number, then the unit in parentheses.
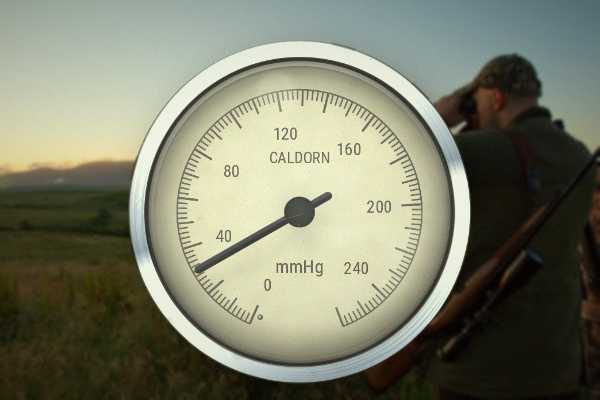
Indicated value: 30 (mmHg)
